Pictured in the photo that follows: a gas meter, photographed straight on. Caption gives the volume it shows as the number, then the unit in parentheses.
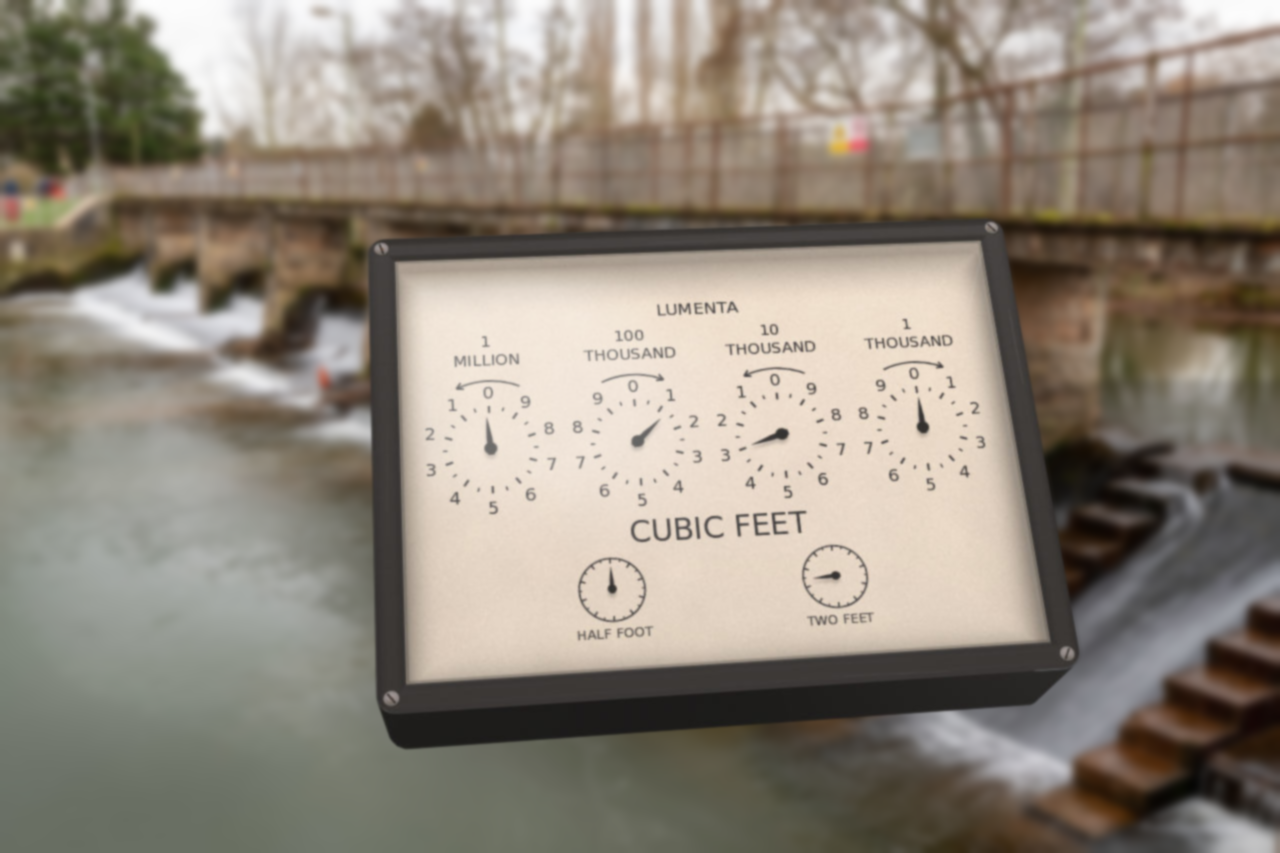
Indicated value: 13000 (ft³)
